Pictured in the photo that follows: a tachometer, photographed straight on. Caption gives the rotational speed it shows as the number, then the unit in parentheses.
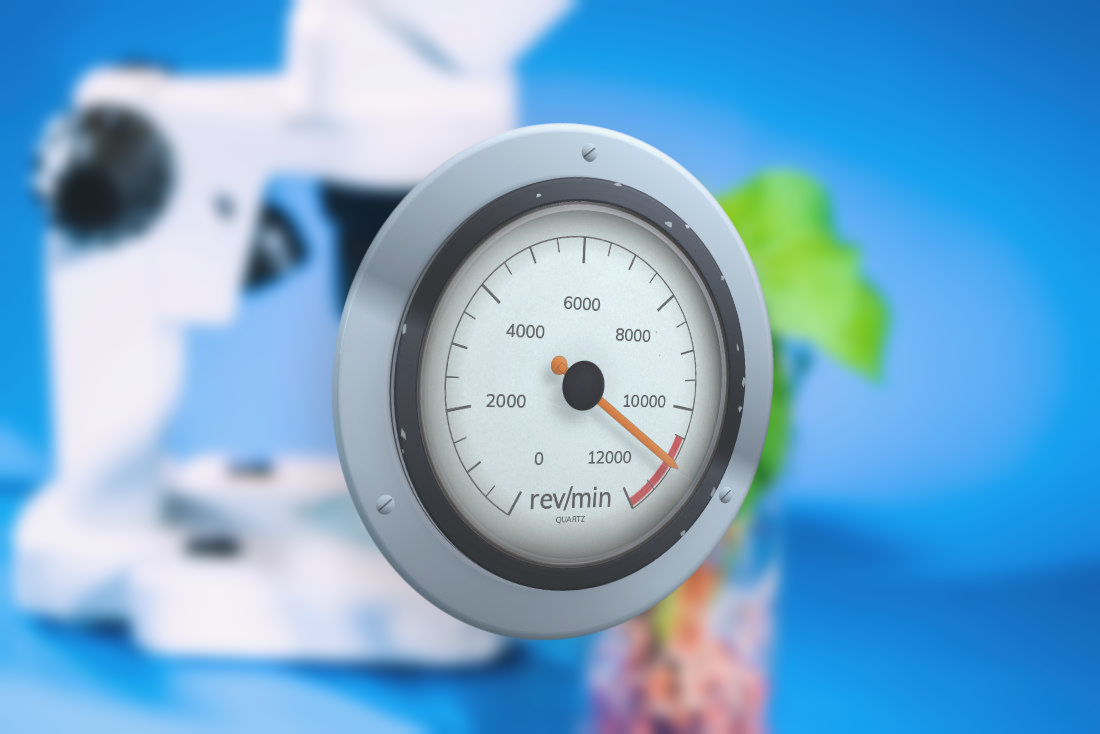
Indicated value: 11000 (rpm)
